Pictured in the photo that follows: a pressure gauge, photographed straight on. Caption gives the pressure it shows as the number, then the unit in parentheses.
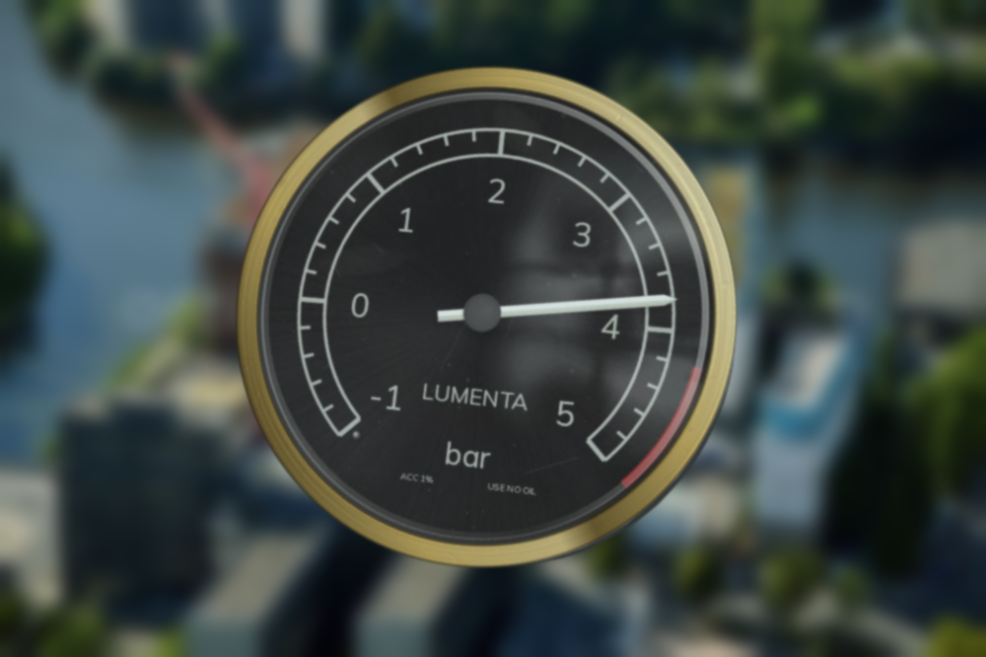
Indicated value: 3.8 (bar)
